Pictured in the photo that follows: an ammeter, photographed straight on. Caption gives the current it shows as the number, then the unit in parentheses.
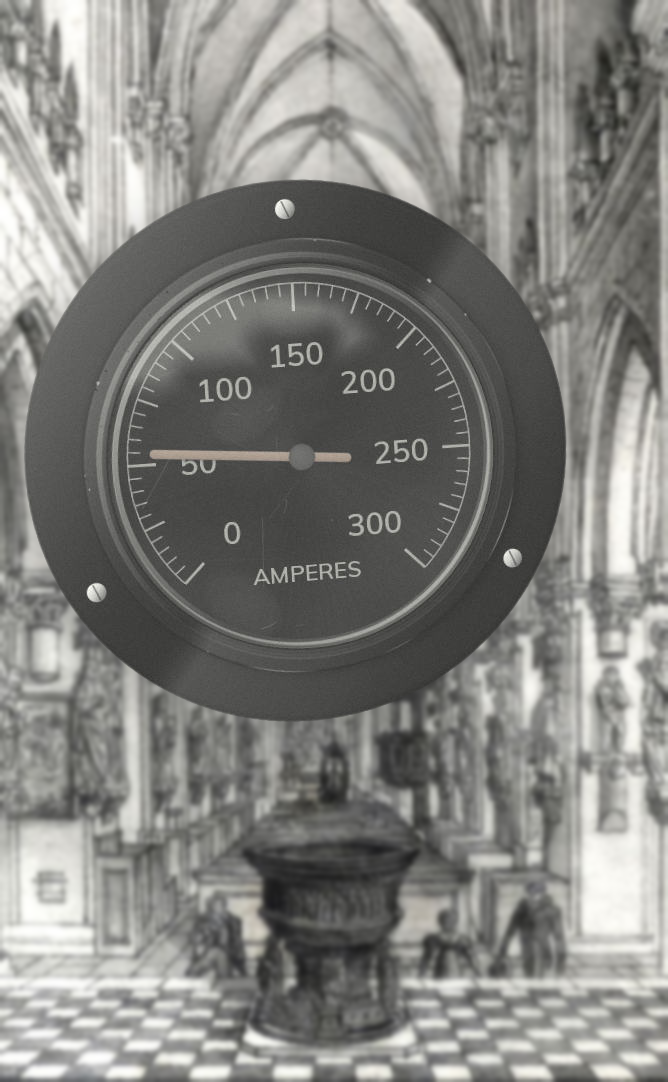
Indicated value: 55 (A)
